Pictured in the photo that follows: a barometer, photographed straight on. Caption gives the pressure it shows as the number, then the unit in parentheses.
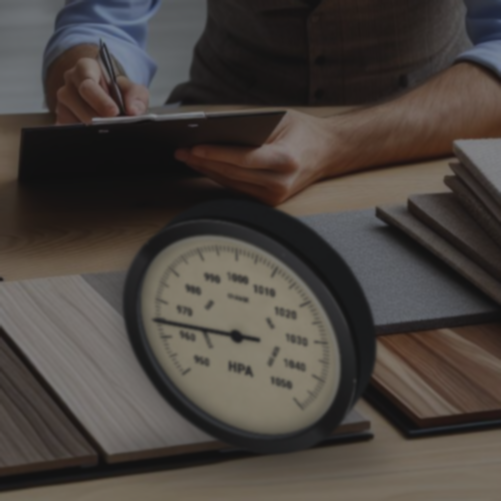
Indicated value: 965 (hPa)
